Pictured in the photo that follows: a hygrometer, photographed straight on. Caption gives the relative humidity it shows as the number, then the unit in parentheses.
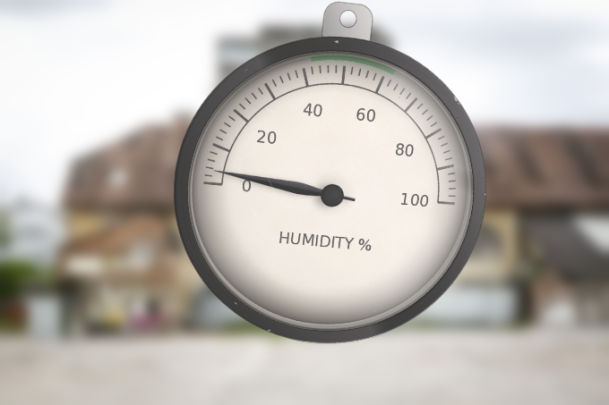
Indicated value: 4 (%)
